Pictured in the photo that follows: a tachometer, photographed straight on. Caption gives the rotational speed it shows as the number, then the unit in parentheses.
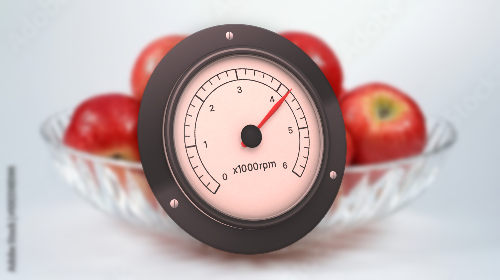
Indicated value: 4200 (rpm)
